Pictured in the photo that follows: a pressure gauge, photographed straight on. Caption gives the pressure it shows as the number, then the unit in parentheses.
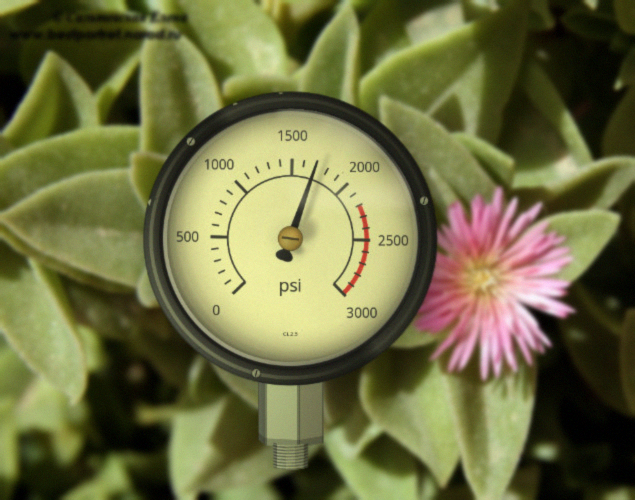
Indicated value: 1700 (psi)
